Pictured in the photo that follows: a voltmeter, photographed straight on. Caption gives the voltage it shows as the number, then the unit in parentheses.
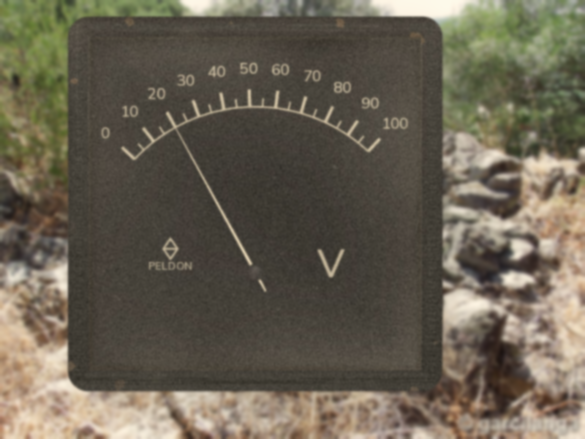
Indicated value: 20 (V)
